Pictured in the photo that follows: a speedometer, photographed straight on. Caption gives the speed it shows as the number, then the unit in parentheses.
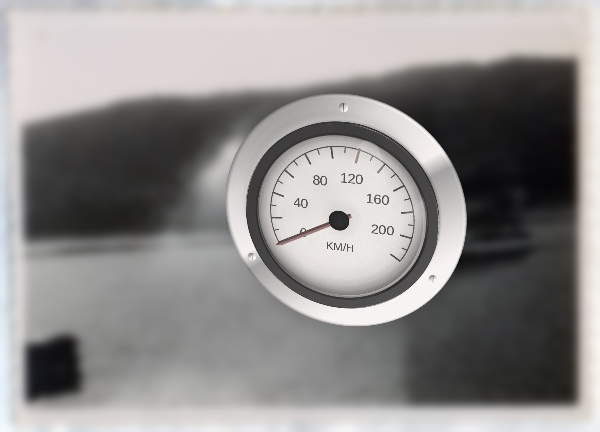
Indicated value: 0 (km/h)
